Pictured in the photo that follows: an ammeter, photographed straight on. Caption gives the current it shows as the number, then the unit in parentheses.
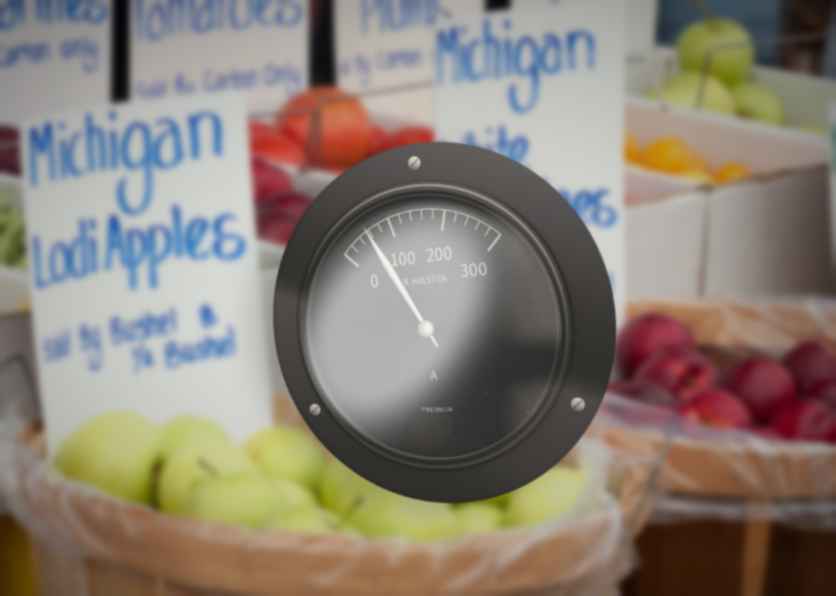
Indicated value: 60 (A)
